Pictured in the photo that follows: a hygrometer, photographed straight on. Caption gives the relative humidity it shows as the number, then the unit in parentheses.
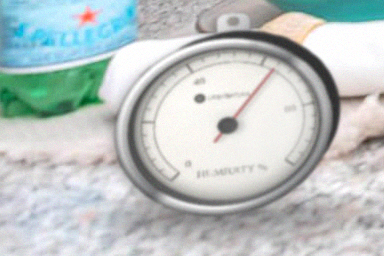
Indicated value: 64 (%)
